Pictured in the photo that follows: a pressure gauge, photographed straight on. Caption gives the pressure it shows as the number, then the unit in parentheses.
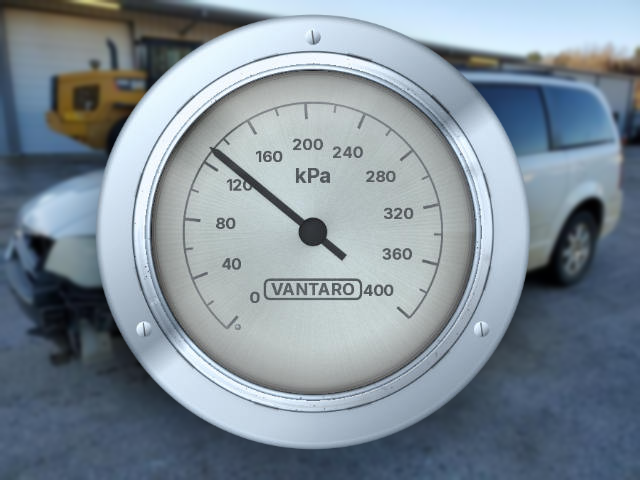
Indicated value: 130 (kPa)
